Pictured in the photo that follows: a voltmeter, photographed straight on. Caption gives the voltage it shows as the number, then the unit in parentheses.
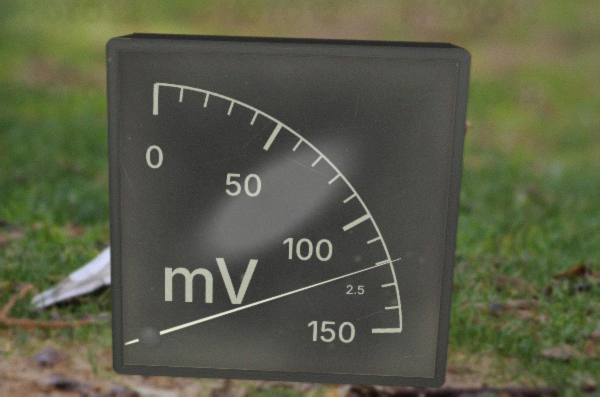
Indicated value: 120 (mV)
